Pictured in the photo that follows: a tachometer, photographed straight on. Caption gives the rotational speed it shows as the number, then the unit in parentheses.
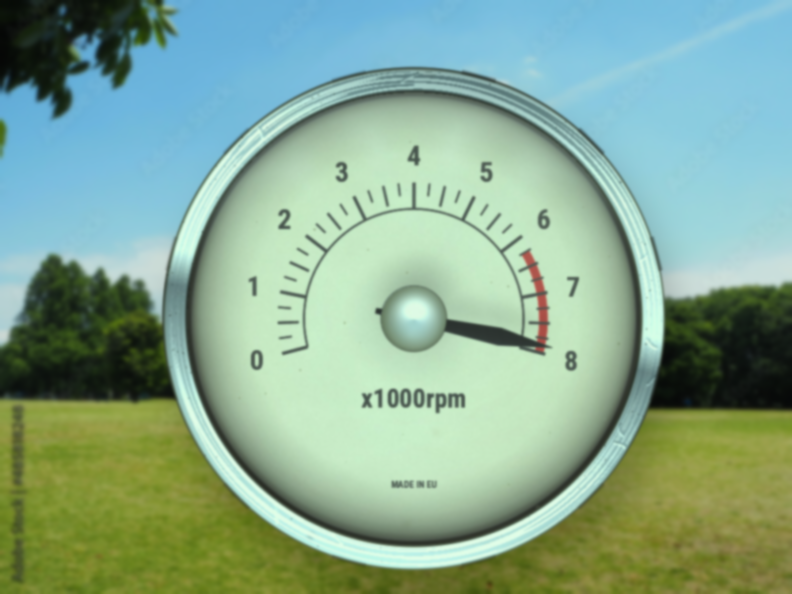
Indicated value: 7875 (rpm)
